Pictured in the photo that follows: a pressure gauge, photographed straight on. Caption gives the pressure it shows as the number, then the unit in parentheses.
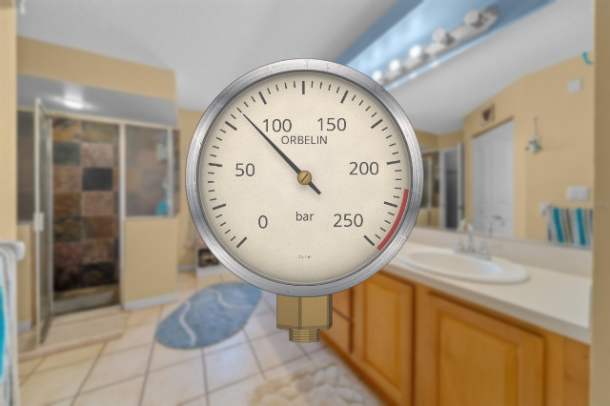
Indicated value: 85 (bar)
